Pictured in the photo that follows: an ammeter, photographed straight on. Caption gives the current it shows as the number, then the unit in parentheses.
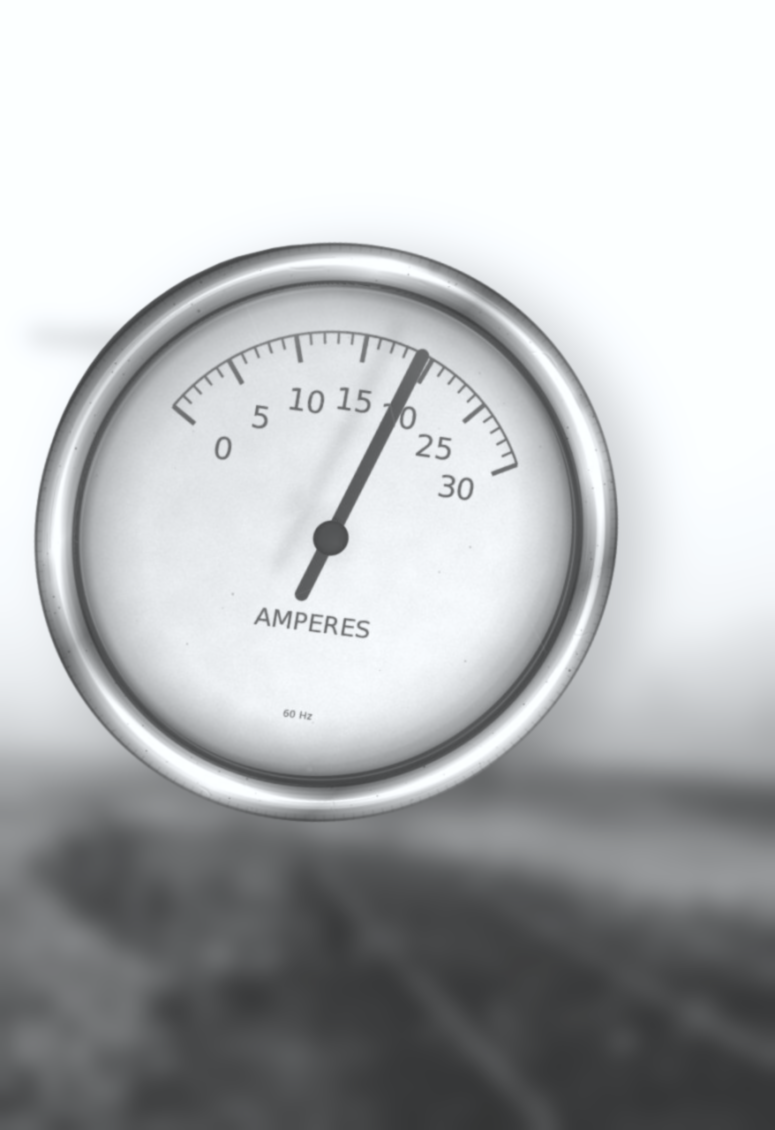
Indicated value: 19 (A)
